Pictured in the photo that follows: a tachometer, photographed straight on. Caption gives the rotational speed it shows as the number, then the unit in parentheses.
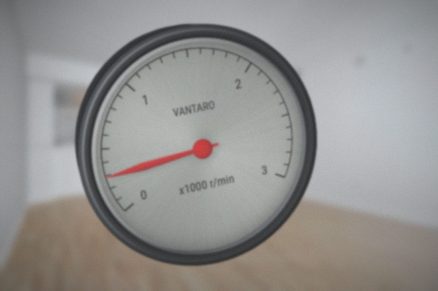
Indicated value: 300 (rpm)
